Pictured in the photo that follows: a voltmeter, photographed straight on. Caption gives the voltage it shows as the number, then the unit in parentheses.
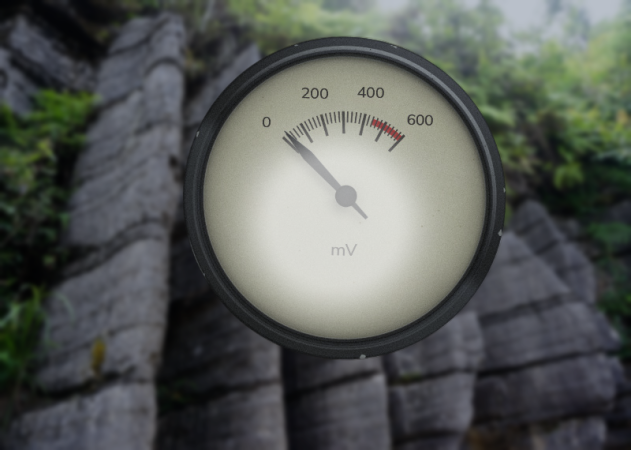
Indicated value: 20 (mV)
